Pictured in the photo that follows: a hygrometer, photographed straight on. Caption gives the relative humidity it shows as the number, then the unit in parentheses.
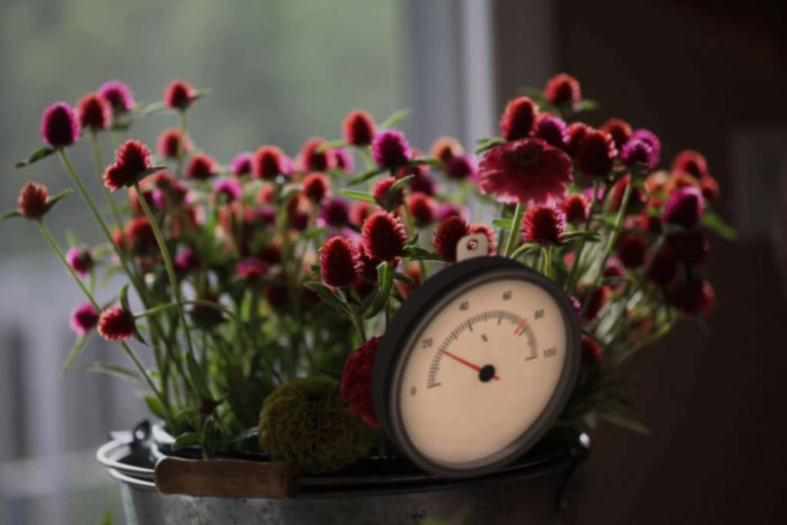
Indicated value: 20 (%)
